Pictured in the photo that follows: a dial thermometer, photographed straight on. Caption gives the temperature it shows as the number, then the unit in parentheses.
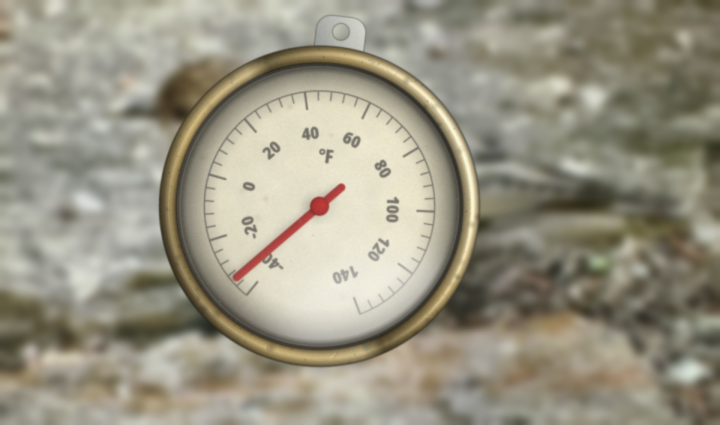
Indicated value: -34 (°F)
